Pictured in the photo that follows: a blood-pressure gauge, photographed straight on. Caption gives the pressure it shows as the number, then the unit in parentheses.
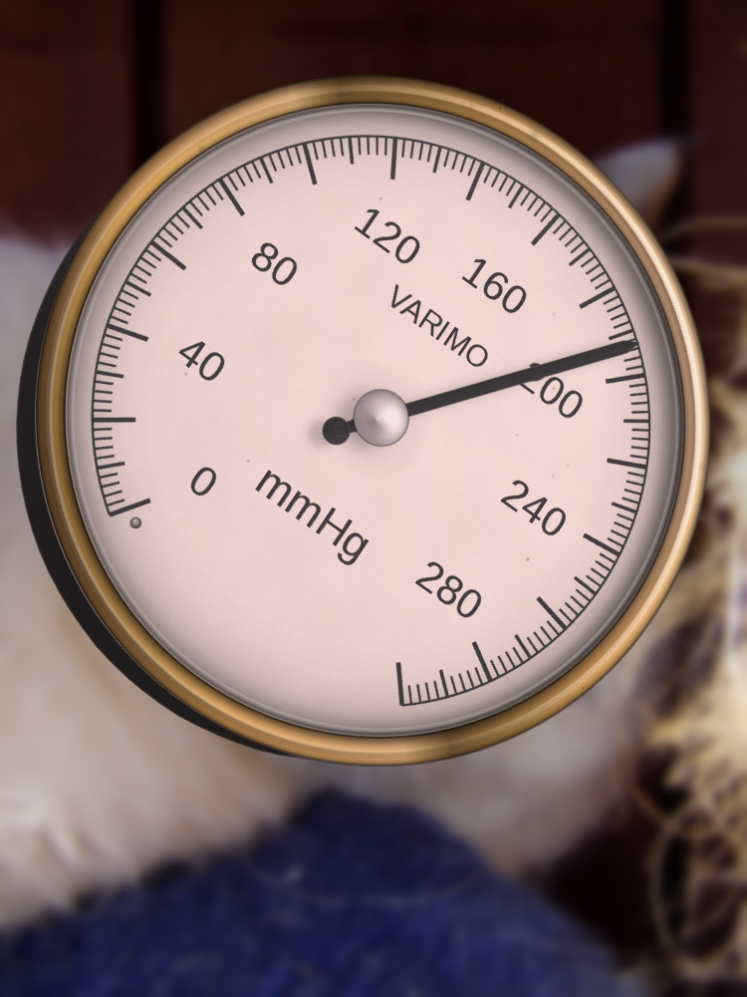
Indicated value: 193 (mmHg)
